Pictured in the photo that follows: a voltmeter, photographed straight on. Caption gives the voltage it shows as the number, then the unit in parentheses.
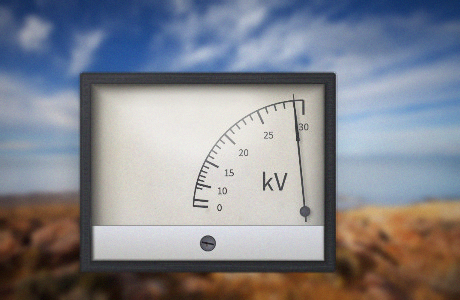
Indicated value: 29 (kV)
